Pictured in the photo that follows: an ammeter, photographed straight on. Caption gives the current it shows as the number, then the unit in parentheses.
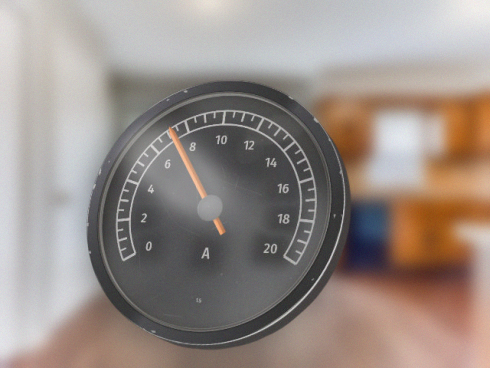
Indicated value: 7.25 (A)
